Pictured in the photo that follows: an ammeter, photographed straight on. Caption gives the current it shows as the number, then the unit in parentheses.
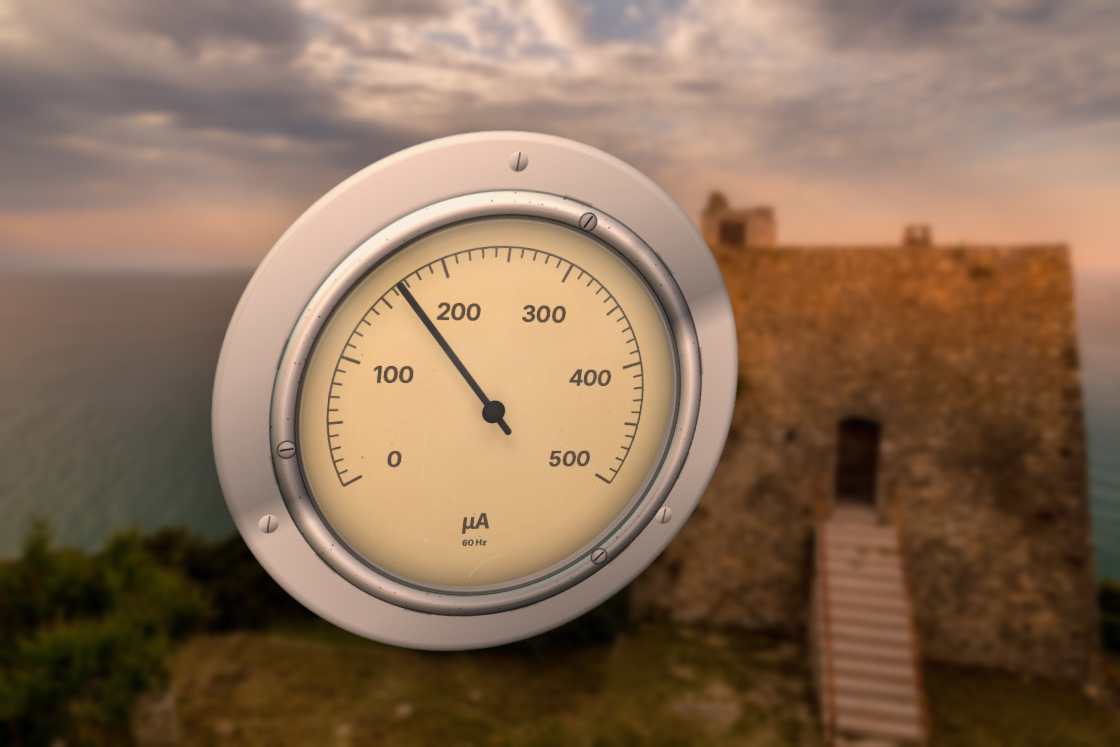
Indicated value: 165 (µA)
